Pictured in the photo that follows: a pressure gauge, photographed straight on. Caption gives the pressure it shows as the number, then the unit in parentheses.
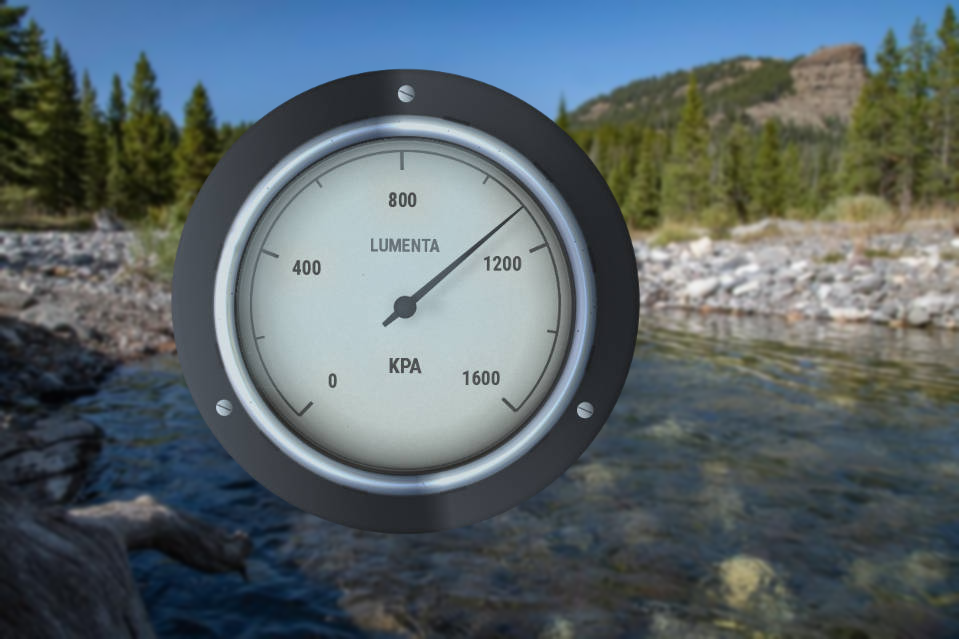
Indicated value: 1100 (kPa)
